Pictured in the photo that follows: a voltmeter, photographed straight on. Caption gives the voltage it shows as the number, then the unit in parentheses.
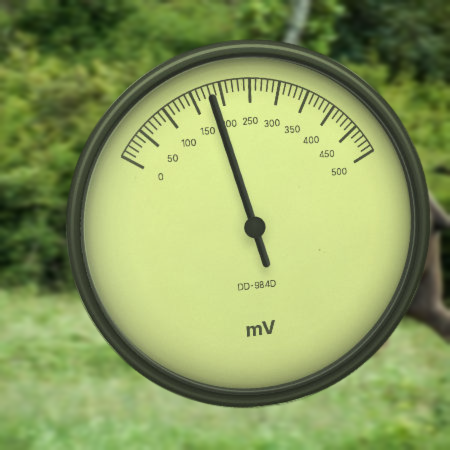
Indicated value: 180 (mV)
